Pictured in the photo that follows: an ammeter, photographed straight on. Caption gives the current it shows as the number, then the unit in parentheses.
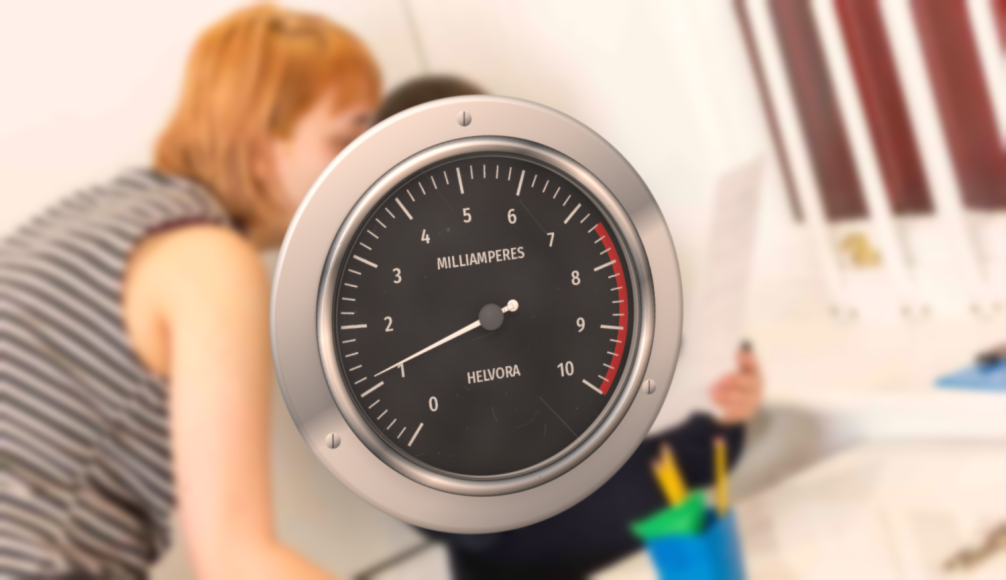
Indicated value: 1.2 (mA)
